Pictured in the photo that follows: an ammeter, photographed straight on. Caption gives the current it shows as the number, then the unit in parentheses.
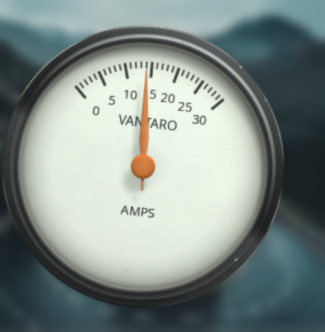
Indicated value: 14 (A)
